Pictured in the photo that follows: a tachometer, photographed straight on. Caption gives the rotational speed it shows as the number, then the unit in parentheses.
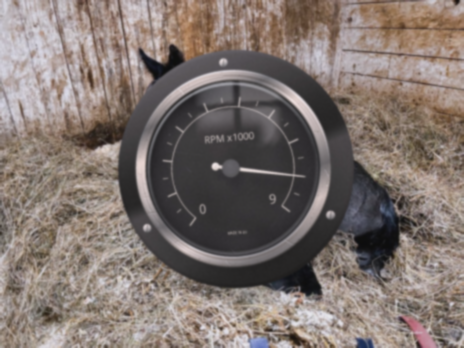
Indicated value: 8000 (rpm)
